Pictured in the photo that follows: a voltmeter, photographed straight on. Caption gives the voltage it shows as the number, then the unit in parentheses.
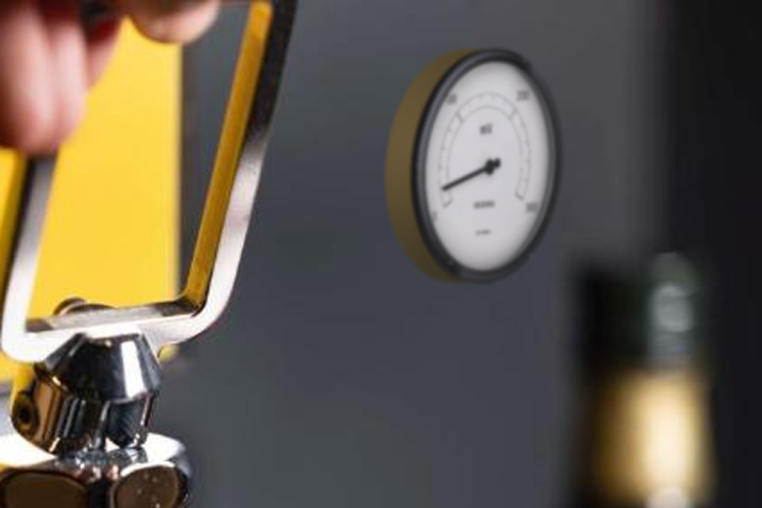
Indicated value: 20 (mV)
